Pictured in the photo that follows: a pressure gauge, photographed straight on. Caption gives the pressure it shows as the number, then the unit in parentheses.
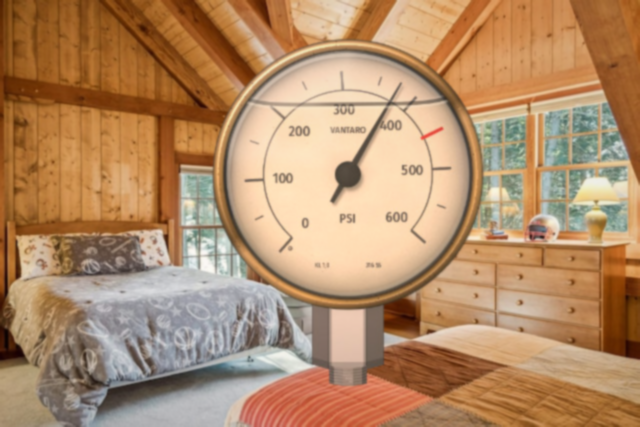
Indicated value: 375 (psi)
